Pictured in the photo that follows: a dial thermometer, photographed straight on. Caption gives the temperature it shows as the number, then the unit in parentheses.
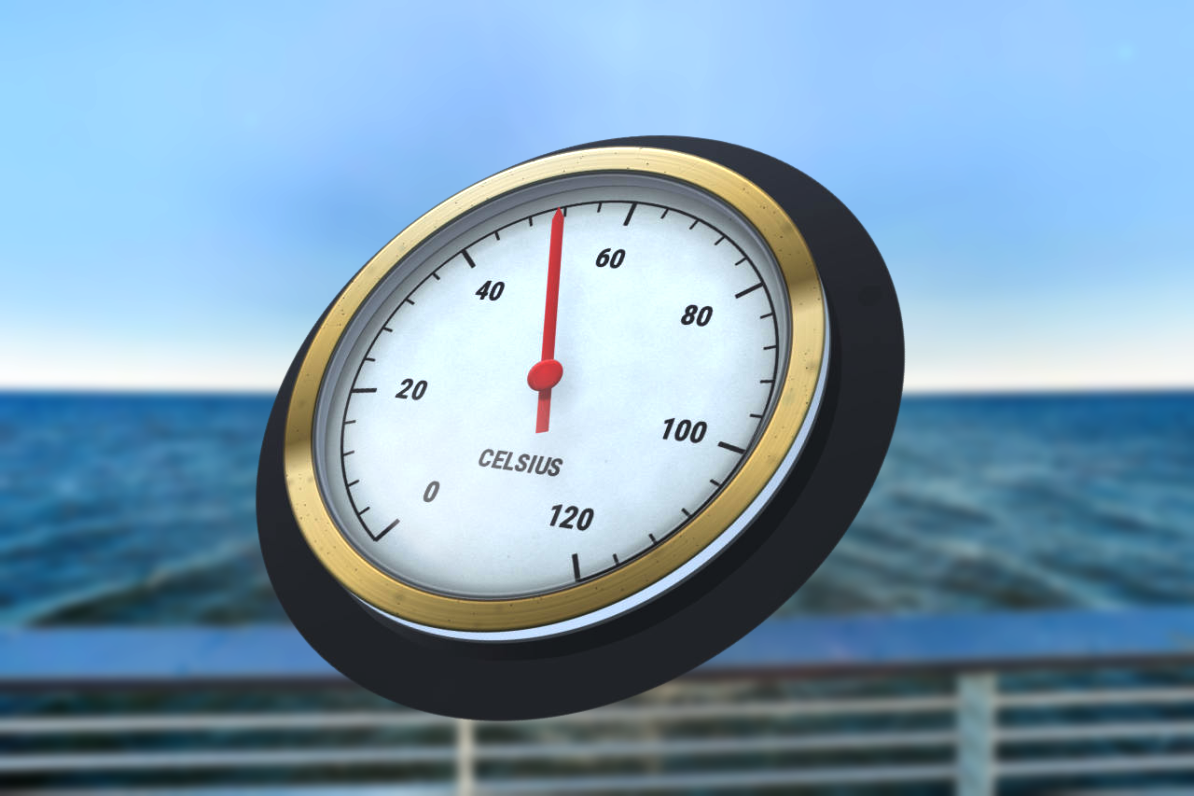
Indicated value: 52 (°C)
